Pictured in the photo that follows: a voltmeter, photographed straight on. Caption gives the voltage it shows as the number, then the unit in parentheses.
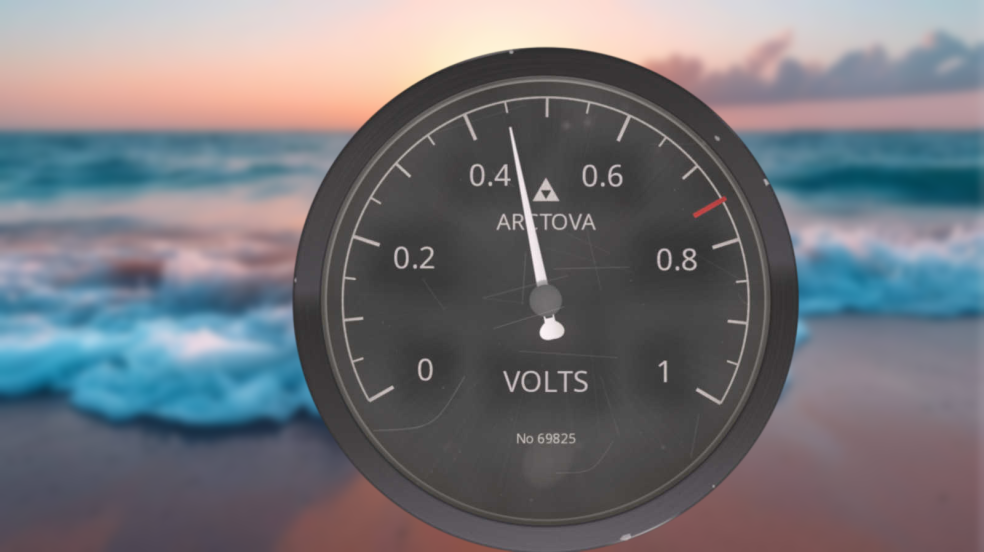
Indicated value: 0.45 (V)
